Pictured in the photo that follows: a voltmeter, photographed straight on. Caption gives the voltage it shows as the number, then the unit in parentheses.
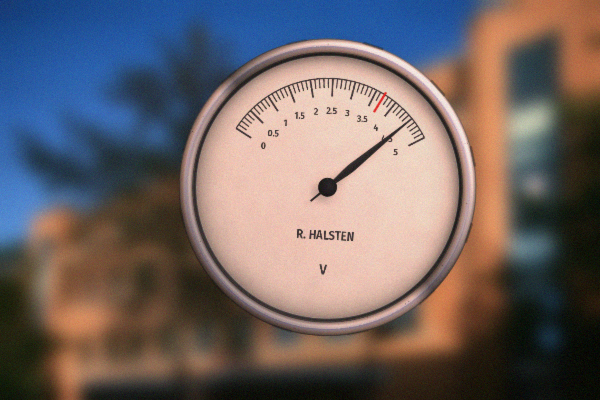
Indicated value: 4.5 (V)
